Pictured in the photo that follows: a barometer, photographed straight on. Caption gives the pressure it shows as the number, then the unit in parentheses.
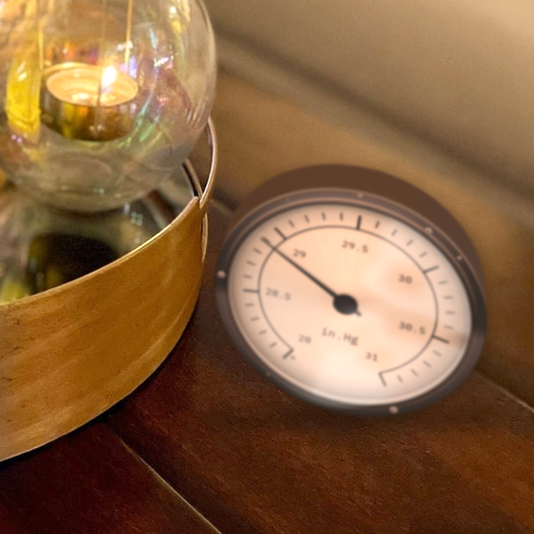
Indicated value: 28.9 (inHg)
